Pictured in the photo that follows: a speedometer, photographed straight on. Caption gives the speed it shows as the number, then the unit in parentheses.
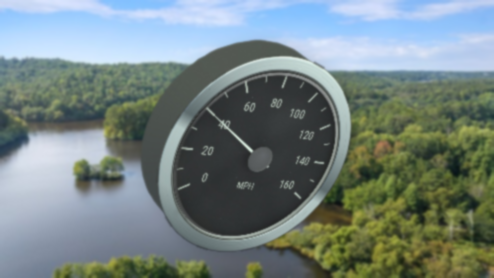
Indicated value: 40 (mph)
